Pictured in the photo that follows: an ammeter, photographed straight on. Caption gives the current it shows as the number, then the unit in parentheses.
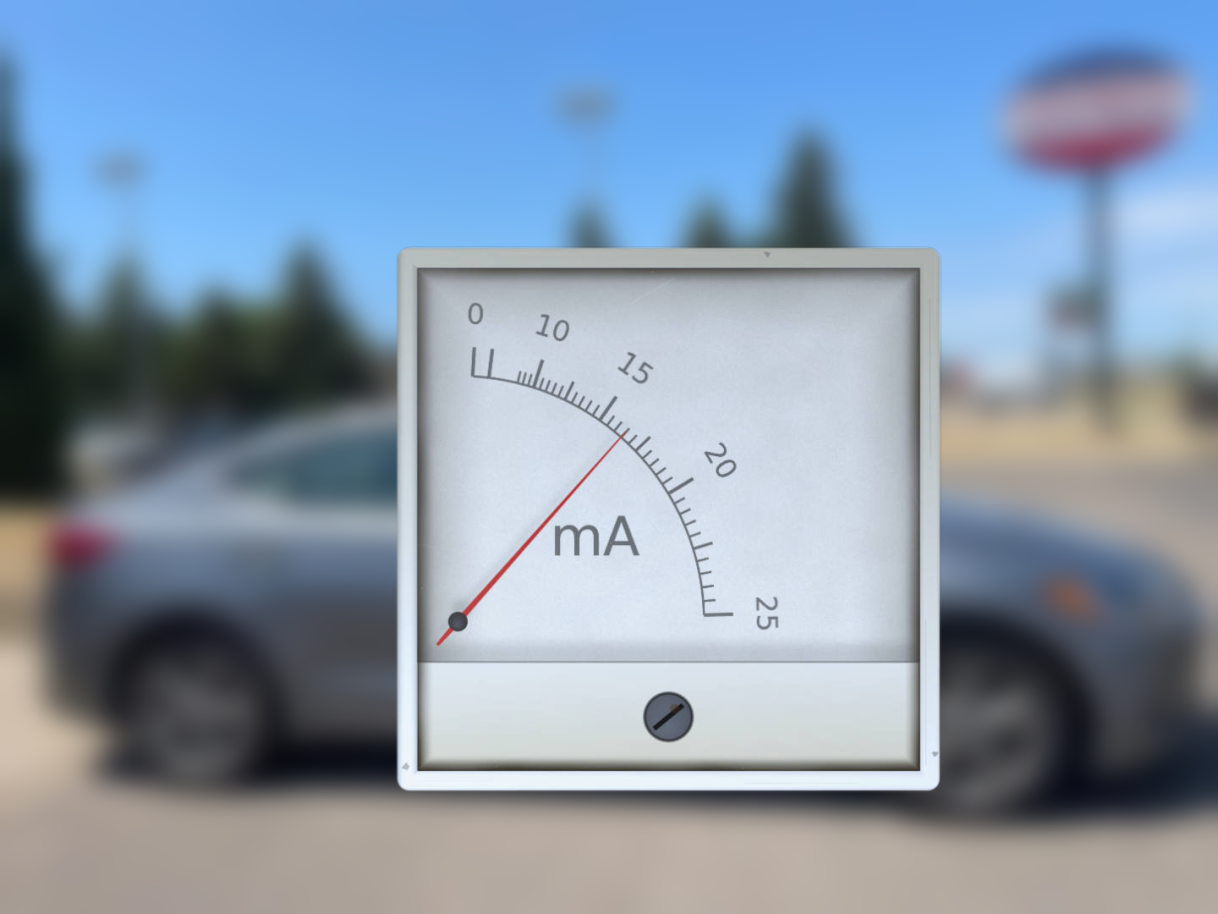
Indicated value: 16.5 (mA)
